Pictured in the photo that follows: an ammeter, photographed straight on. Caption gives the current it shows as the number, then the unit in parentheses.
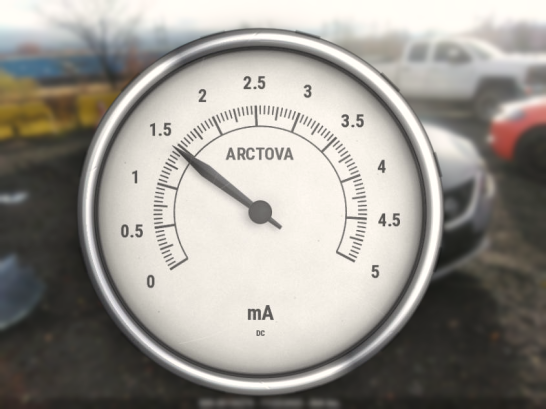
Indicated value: 1.45 (mA)
